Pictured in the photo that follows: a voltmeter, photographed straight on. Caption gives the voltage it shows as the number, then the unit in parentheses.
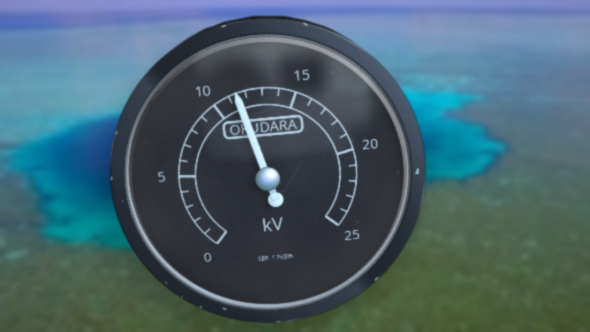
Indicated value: 11.5 (kV)
